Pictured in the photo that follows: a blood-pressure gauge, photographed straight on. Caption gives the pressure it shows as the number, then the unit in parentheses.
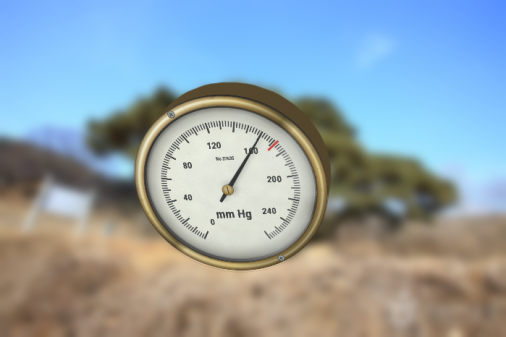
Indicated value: 160 (mmHg)
